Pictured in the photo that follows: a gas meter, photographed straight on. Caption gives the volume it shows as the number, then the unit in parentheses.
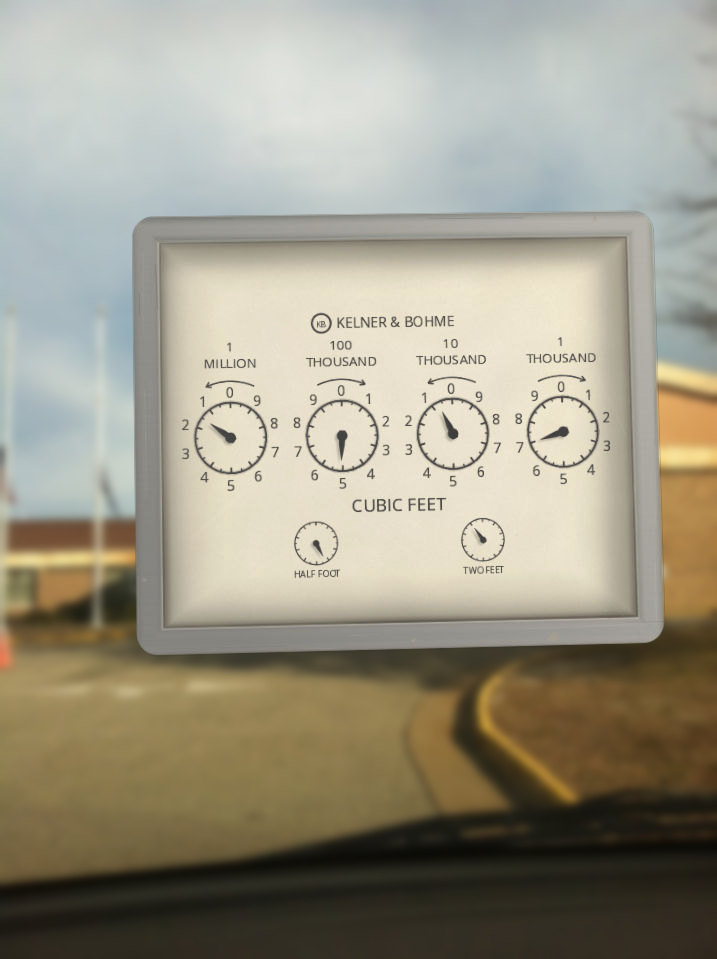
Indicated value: 150700 (ft³)
